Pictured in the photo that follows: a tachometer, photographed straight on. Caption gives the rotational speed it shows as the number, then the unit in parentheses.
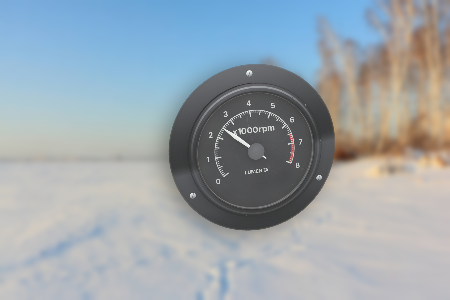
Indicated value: 2500 (rpm)
